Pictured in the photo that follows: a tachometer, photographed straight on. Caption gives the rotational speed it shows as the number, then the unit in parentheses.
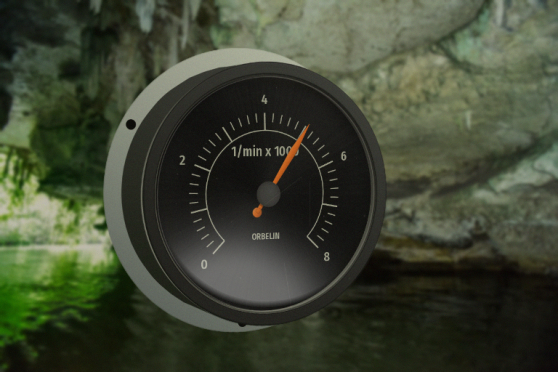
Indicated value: 5000 (rpm)
